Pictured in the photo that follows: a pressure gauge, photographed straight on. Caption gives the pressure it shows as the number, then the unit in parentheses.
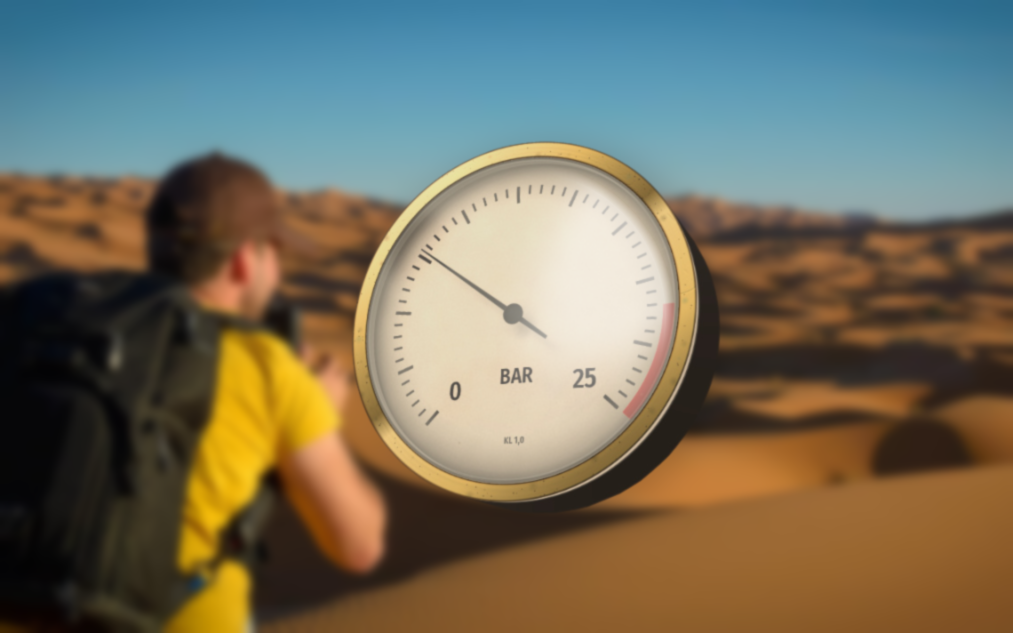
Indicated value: 7.75 (bar)
